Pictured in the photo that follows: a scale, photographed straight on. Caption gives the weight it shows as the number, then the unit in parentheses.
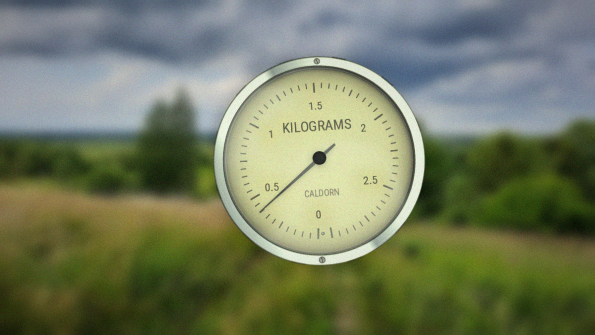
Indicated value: 0.4 (kg)
